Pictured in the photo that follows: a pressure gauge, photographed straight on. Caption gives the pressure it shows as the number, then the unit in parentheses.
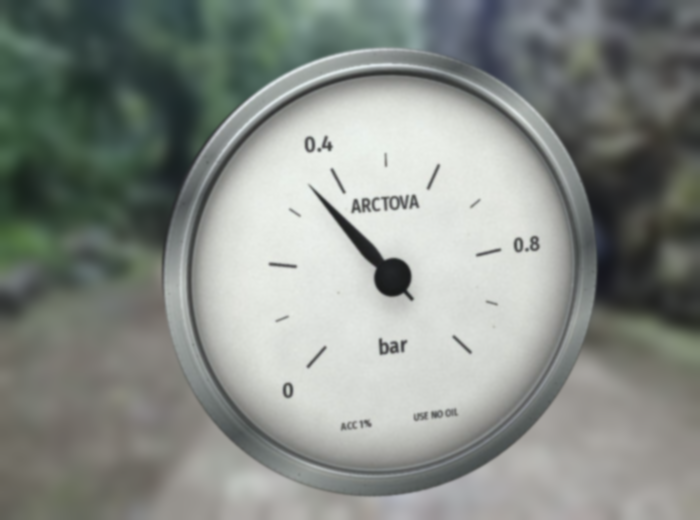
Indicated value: 0.35 (bar)
